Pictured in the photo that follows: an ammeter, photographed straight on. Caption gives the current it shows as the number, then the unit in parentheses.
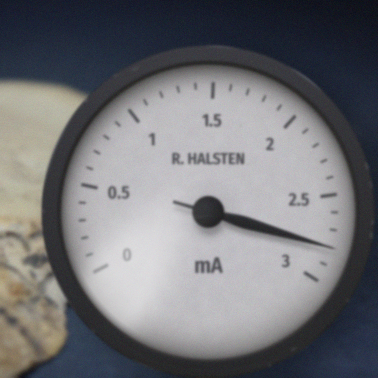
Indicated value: 2.8 (mA)
